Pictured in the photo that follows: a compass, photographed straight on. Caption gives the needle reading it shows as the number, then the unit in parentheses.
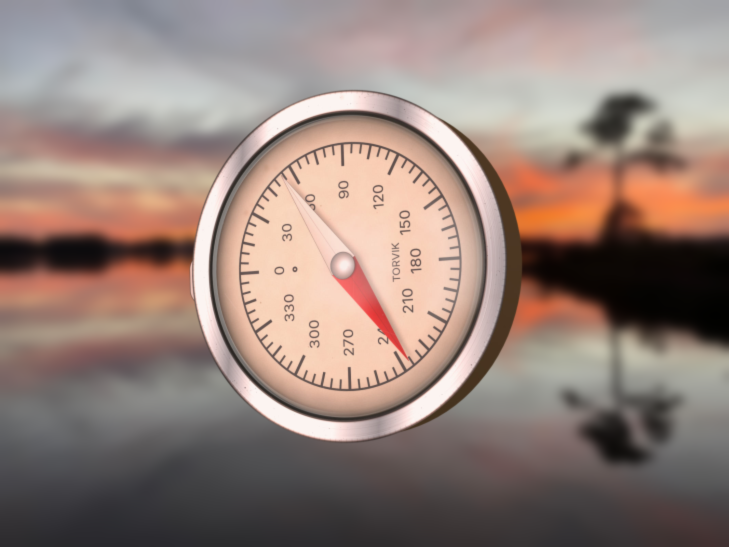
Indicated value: 235 (°)
